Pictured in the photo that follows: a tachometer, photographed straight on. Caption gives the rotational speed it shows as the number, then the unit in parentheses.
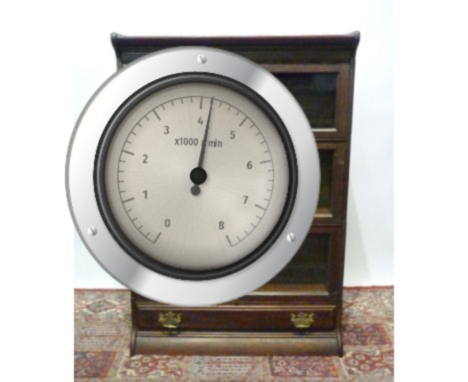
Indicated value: 4200 (rpm)
